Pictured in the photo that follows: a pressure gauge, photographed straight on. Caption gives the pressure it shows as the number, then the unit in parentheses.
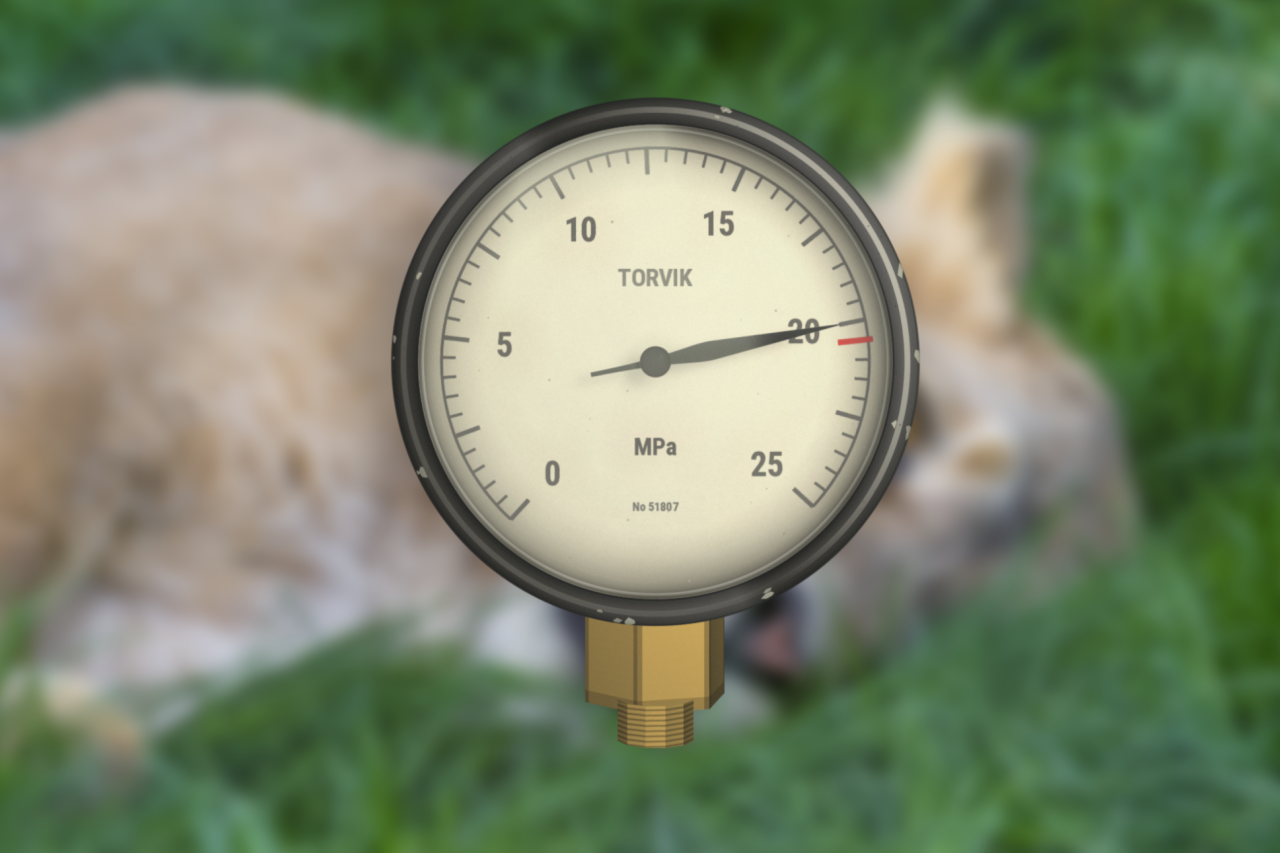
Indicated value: 20 (MPa)
